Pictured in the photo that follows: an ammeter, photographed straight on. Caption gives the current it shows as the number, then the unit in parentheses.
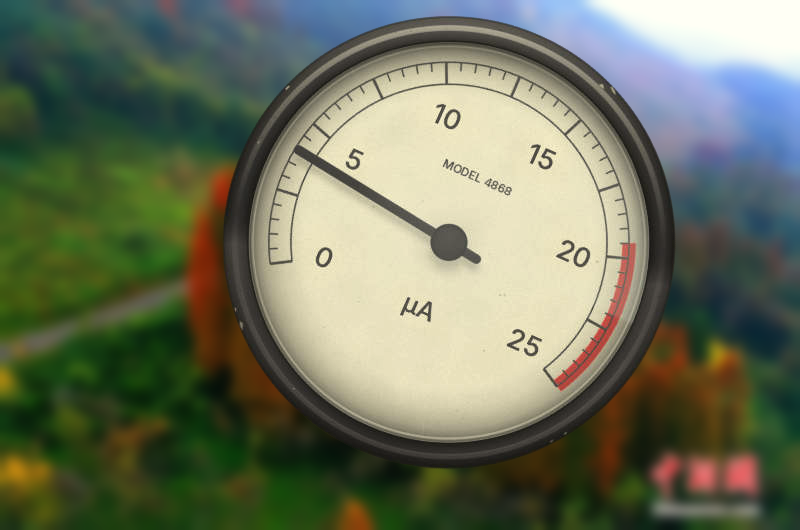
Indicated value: 4 (µA)
